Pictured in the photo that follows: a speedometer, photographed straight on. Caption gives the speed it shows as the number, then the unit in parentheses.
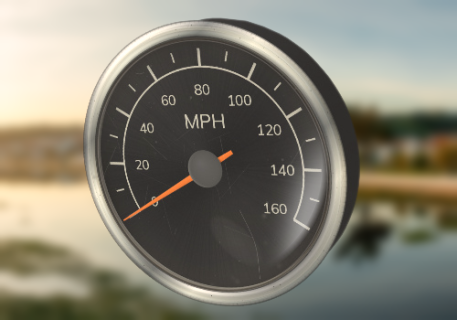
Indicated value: 0 (mph)
